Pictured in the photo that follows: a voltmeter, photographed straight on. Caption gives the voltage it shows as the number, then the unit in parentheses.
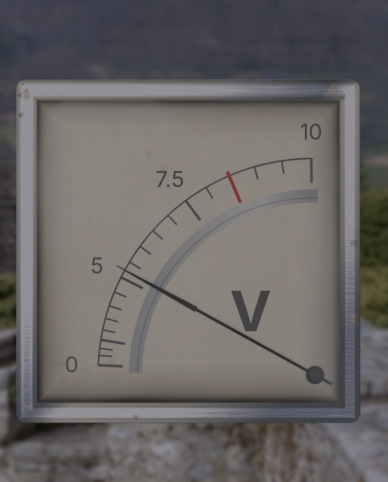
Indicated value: 5.25 (V)
